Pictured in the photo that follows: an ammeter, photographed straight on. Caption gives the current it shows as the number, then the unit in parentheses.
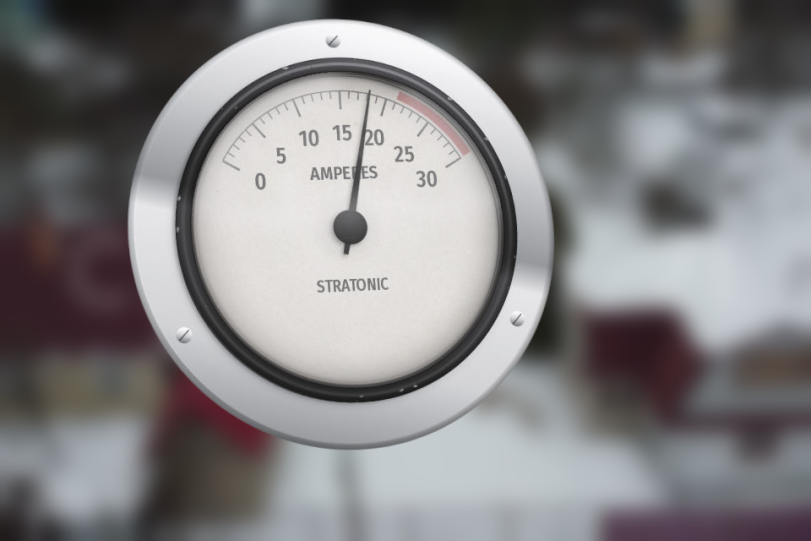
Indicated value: 18 (A)
